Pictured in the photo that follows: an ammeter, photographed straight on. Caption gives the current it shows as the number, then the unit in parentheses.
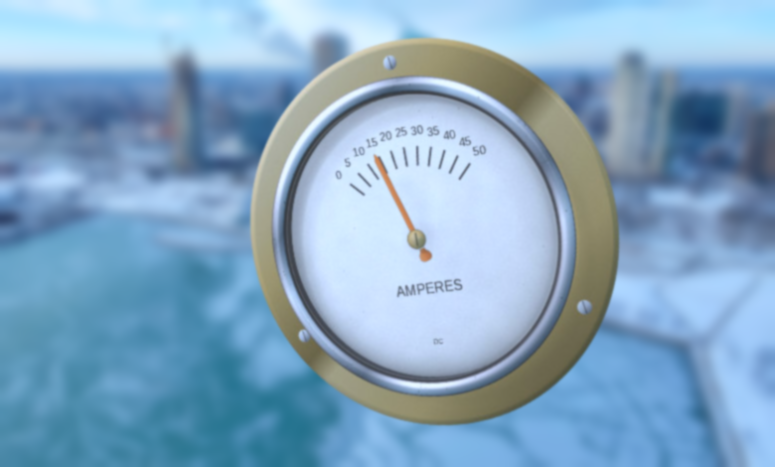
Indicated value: 15 (A)
